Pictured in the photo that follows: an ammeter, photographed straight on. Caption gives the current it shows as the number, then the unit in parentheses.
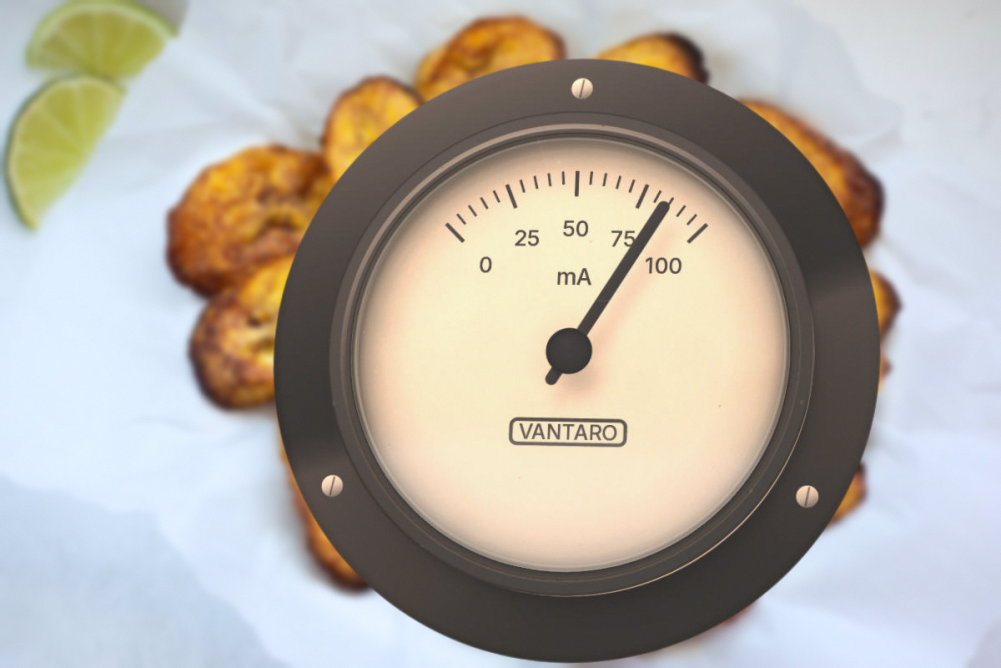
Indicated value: 85 (mA)
